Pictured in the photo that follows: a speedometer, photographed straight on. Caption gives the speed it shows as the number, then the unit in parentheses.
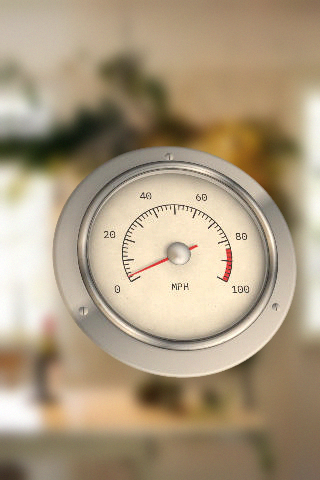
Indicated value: 2 (mph)
